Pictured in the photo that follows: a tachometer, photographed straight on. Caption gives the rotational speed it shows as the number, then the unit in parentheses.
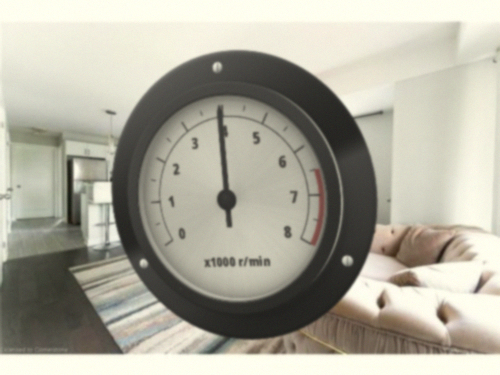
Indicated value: 4000 (rpm)
